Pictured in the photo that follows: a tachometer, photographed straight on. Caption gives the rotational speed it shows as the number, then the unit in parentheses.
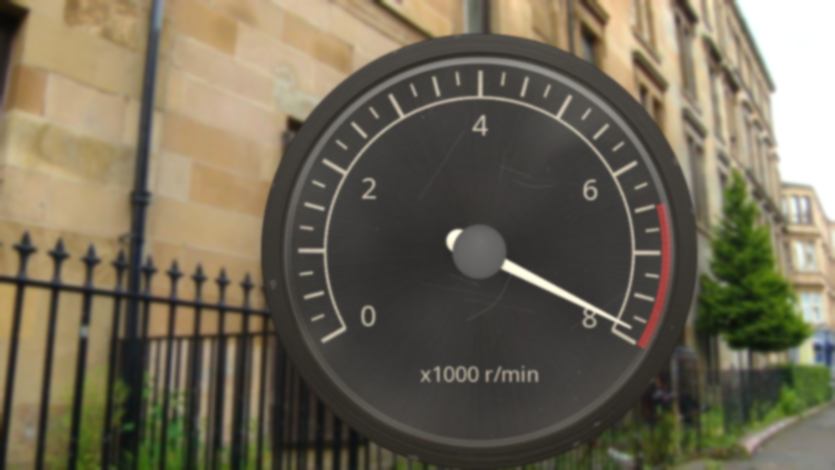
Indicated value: 7875 (rpm)
